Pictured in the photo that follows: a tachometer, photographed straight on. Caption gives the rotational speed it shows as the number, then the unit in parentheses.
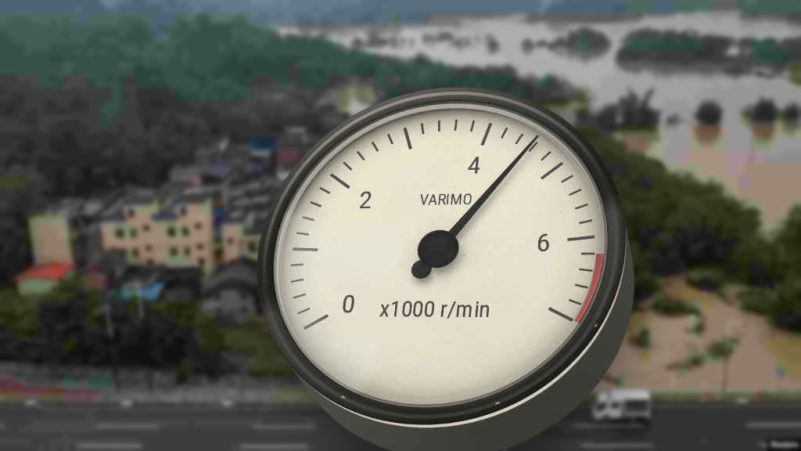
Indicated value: 4600 (rpm)
